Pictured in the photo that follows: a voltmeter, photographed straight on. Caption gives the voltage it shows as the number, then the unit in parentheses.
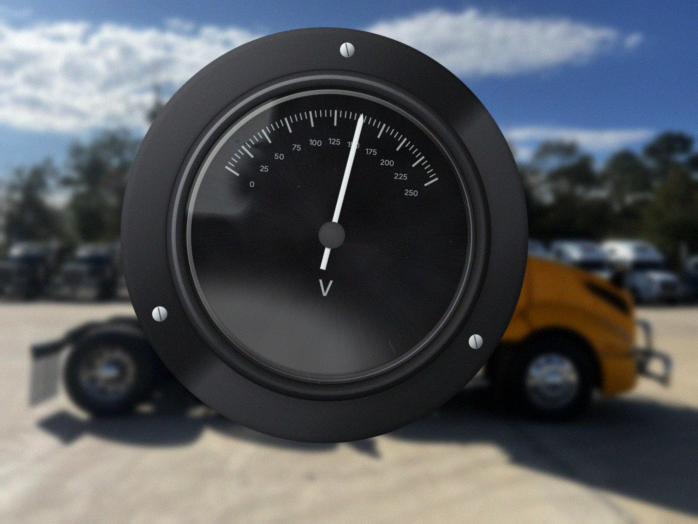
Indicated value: 150 (V)
